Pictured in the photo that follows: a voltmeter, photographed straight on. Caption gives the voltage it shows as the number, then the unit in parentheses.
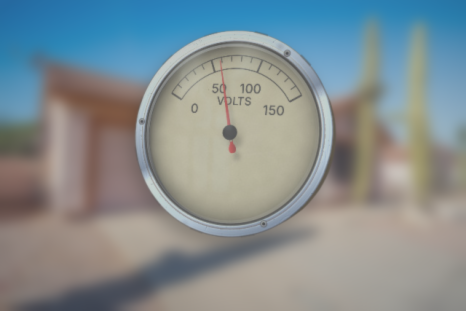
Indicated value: 60 (V)
